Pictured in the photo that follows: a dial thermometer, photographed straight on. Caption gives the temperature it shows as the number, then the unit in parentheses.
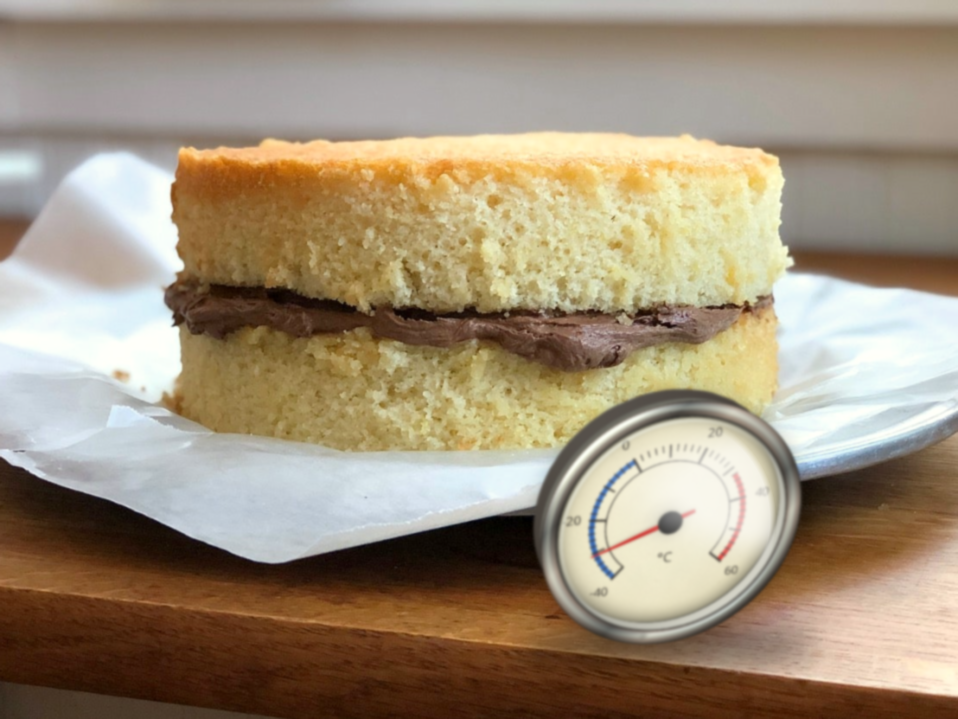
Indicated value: -30 (°C)
